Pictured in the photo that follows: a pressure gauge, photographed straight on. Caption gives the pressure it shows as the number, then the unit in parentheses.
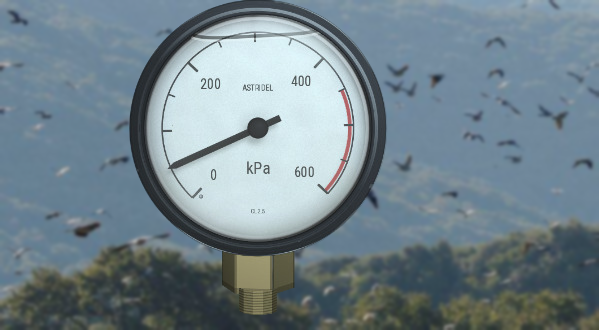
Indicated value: 50 (kPa)
